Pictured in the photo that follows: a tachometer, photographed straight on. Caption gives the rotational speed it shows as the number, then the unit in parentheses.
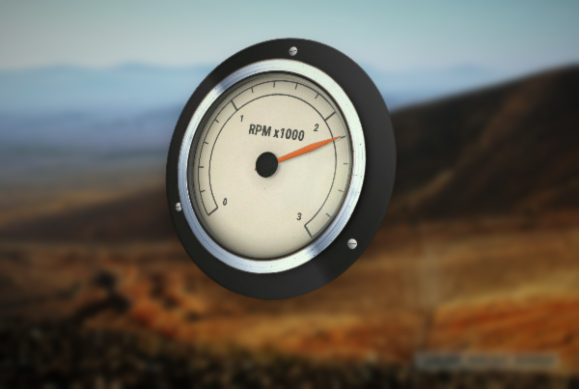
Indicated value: 2200 (rpm)
